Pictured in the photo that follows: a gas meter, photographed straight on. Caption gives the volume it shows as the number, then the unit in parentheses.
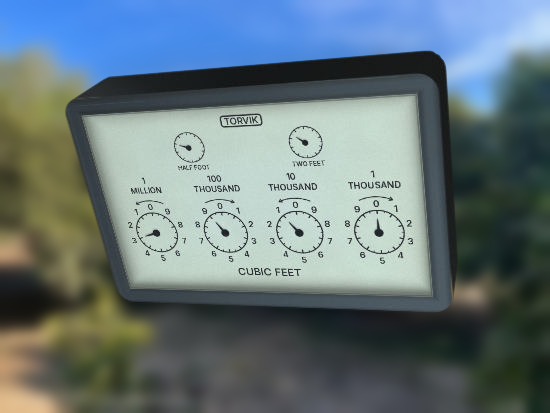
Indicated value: 291000 (ft³)
